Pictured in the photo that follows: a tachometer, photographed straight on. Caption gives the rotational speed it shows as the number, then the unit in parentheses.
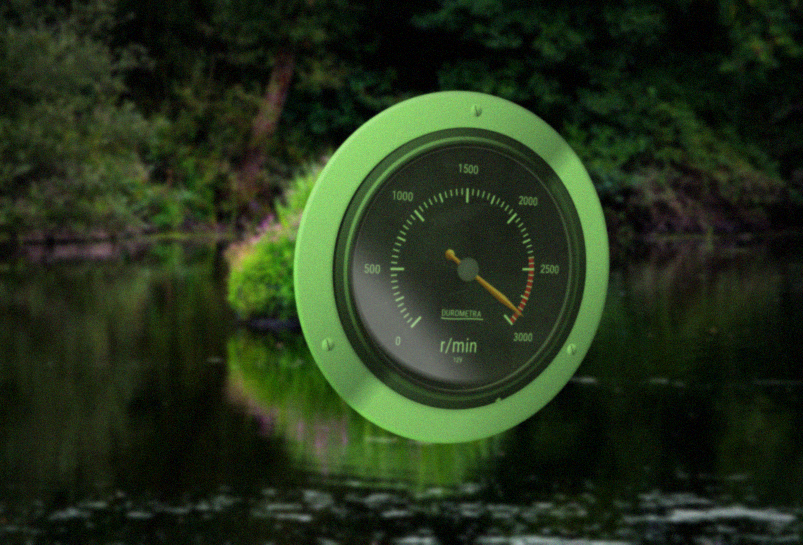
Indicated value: 2900 (rpm)
